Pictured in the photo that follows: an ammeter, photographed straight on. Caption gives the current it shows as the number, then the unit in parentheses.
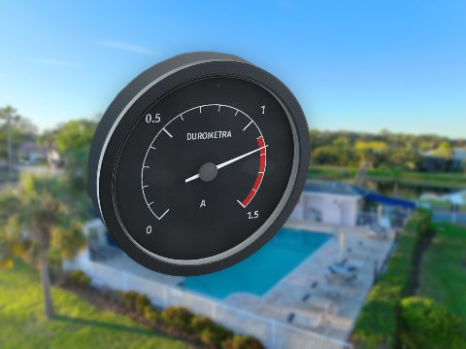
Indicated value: 1.15 (A)
